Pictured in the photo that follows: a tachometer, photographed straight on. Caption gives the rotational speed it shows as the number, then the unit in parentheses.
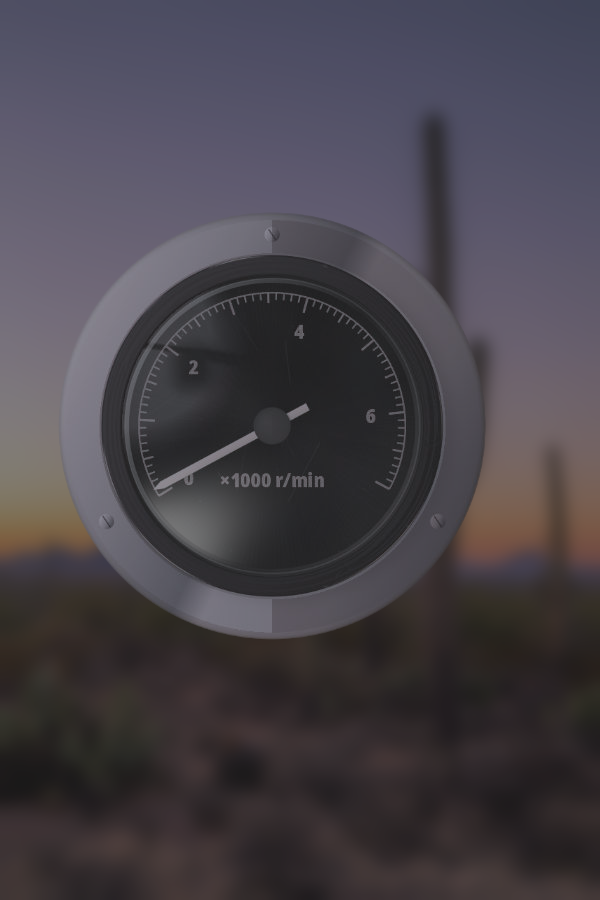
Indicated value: 100 (rpm)
